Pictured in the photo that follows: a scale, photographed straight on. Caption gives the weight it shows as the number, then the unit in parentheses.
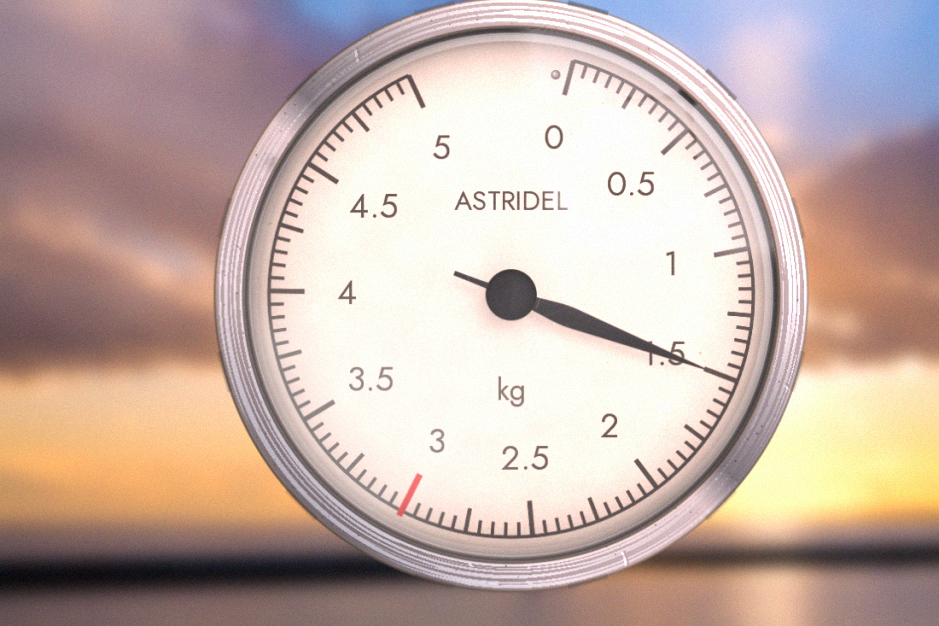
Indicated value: 1.5 (kg)
